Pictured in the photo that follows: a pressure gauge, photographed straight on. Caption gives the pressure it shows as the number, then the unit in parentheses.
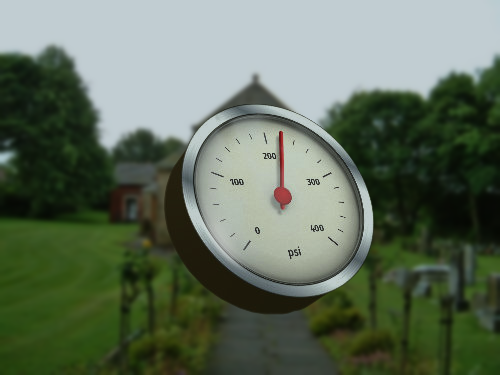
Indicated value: 220 (psi)
